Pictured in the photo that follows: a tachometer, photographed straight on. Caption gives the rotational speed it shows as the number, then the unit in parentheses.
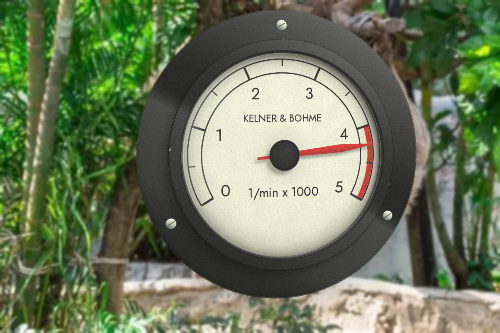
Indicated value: 4250 (rpm)
